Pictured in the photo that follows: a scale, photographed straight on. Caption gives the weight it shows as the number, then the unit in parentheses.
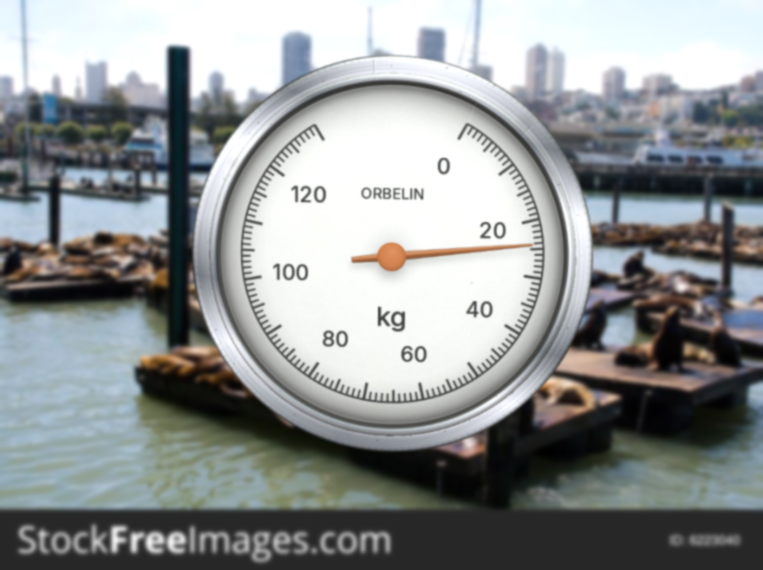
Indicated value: 24 (kg)
